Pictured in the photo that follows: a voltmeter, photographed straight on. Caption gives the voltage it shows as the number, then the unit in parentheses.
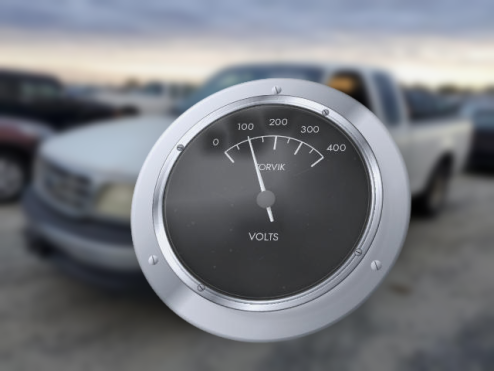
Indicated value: 100 (V)
